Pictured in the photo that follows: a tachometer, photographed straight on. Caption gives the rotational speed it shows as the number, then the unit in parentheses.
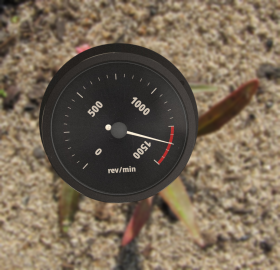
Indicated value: 1350 (rpm)
